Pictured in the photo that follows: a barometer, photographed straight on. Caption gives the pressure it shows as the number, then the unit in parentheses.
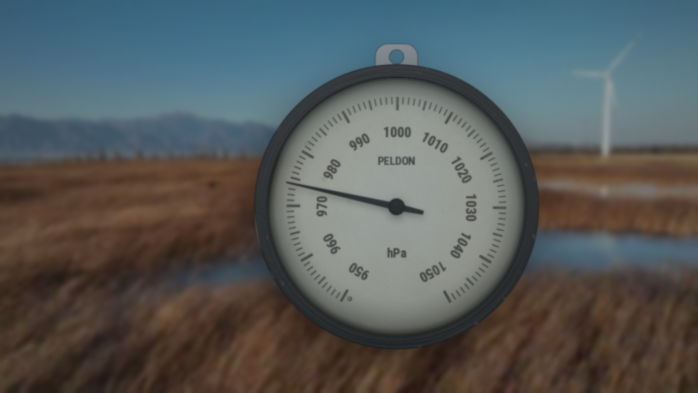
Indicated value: 974 (hPa)
